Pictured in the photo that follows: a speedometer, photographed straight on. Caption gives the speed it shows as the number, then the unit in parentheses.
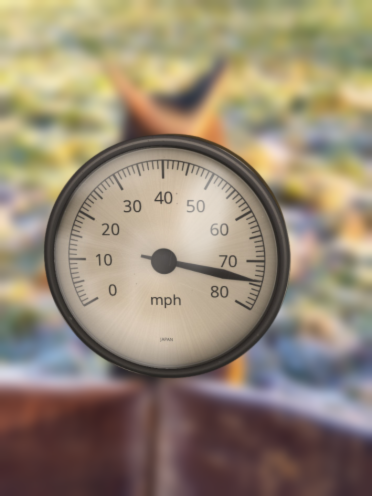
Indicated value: 74 (mph)
